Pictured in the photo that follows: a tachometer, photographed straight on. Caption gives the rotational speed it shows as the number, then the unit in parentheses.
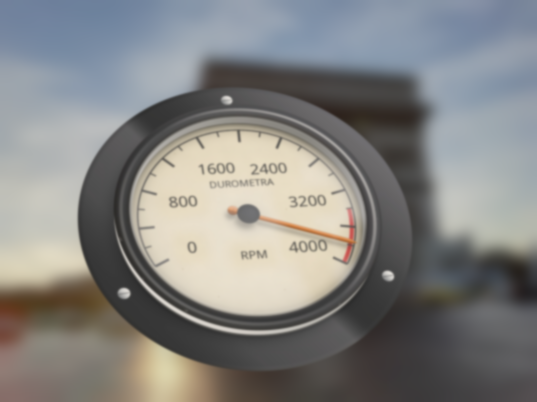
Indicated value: 3800 (rpm)
